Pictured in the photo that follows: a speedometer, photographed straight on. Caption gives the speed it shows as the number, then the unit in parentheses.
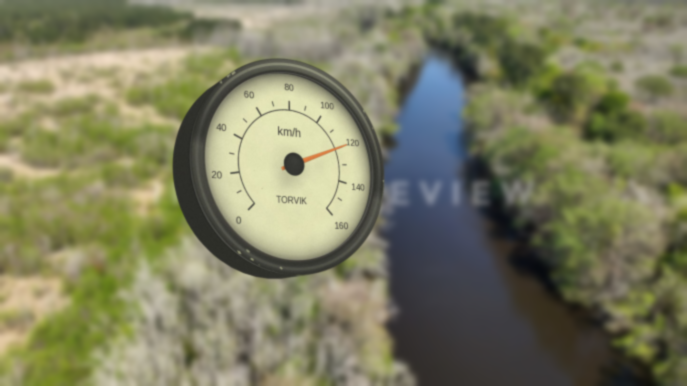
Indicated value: 120 (km/h)
